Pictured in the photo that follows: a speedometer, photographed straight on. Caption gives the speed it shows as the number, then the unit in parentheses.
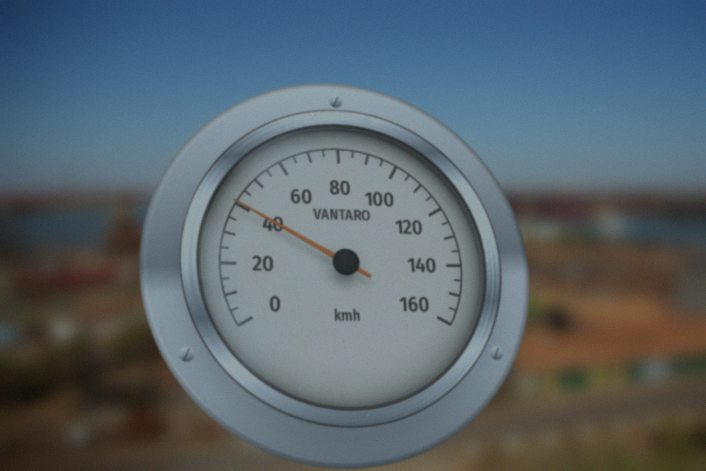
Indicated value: 40 (km/h)
